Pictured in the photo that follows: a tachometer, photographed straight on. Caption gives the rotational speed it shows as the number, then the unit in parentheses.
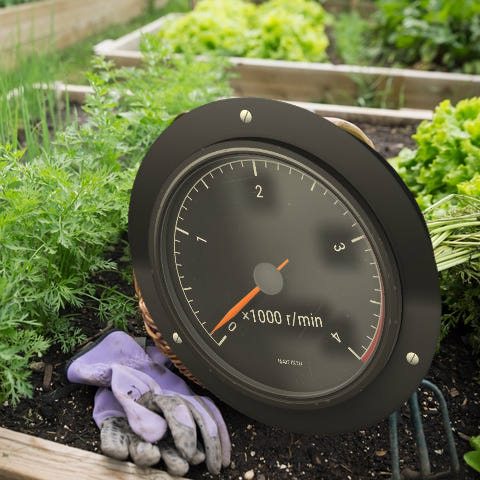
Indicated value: 100 (rpm)
